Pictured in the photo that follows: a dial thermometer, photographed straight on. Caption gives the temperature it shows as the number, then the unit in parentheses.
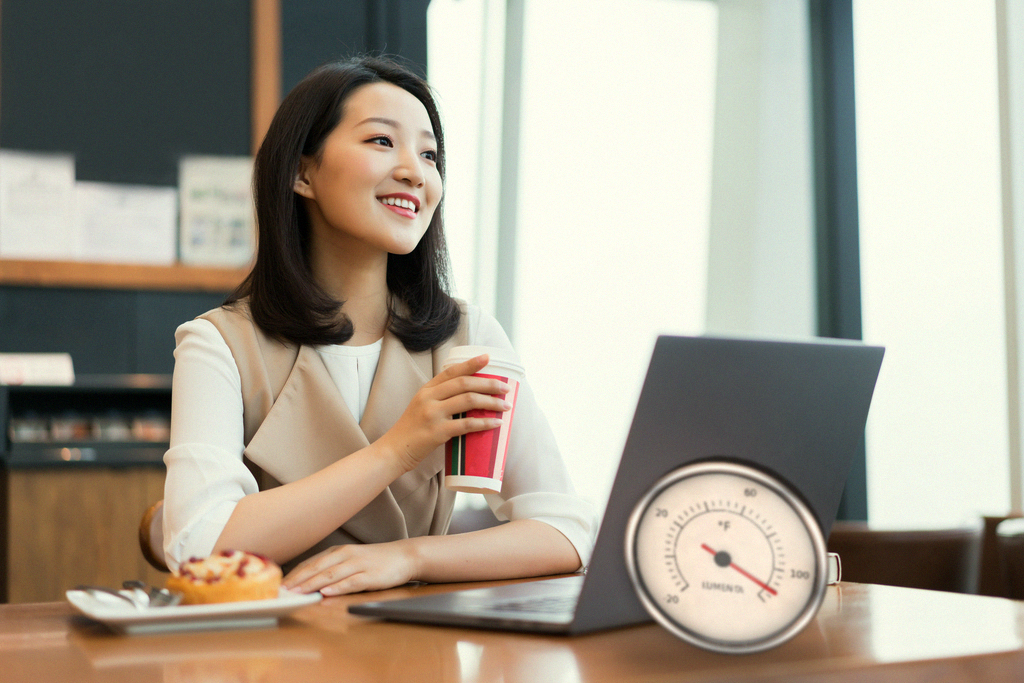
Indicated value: 112 (°F)
